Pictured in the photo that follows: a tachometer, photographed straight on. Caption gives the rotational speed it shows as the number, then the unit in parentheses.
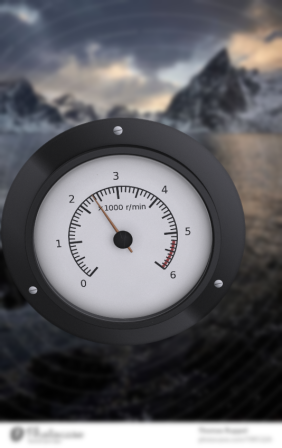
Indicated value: 2400 (rpm)
